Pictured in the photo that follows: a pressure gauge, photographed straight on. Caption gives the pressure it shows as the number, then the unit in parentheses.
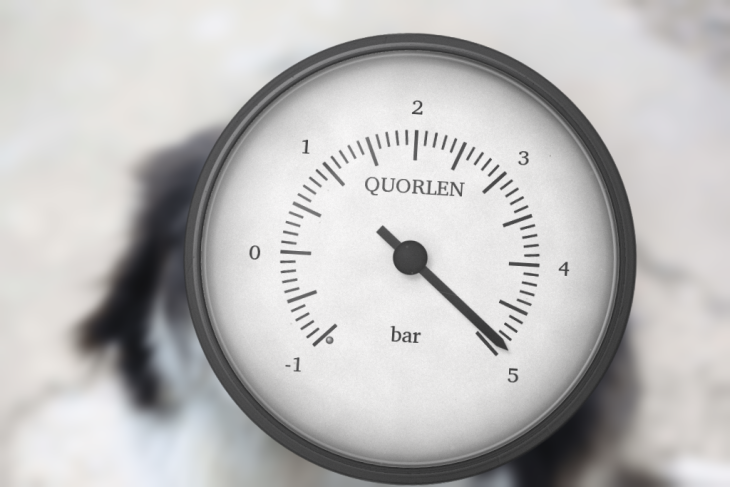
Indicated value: 4.9 (bar)
